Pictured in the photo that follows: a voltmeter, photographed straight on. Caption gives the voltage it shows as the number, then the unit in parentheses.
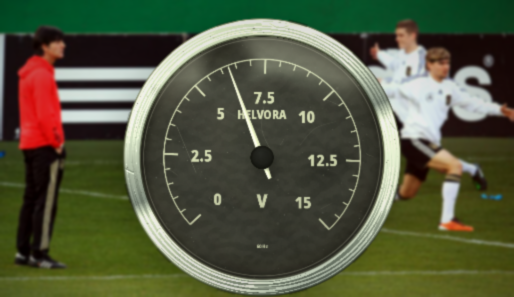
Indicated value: 6.25 (V)
